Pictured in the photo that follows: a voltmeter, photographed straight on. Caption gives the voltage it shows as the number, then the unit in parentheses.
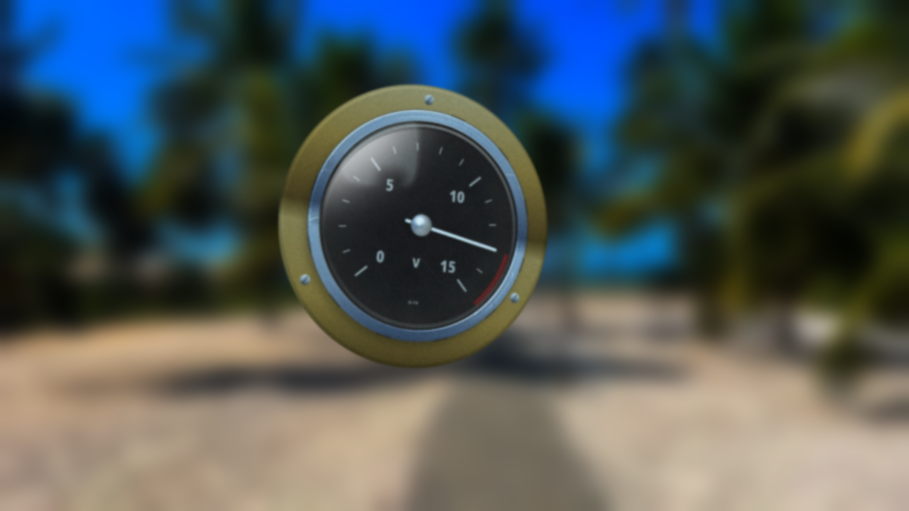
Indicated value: 13 (V)
